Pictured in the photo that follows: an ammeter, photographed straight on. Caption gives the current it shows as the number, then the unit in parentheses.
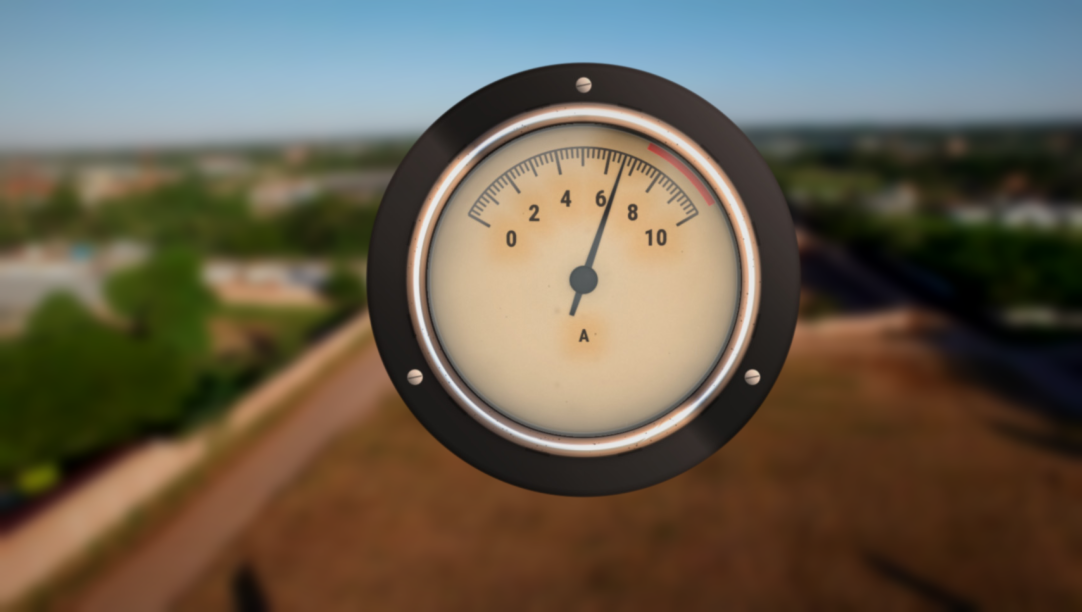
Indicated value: 6.6 (A)
